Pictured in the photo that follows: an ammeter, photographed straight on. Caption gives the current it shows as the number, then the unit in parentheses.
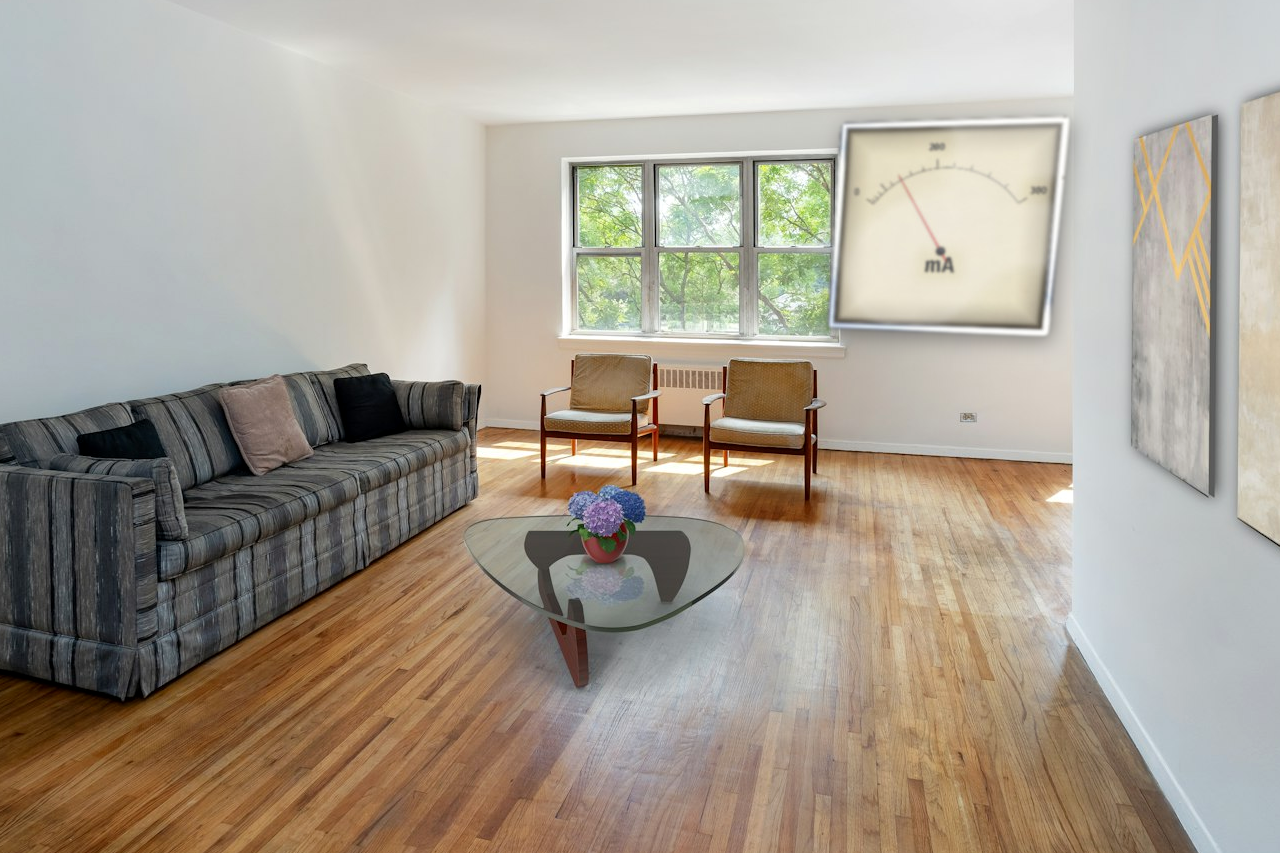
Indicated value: 140 (mA)
